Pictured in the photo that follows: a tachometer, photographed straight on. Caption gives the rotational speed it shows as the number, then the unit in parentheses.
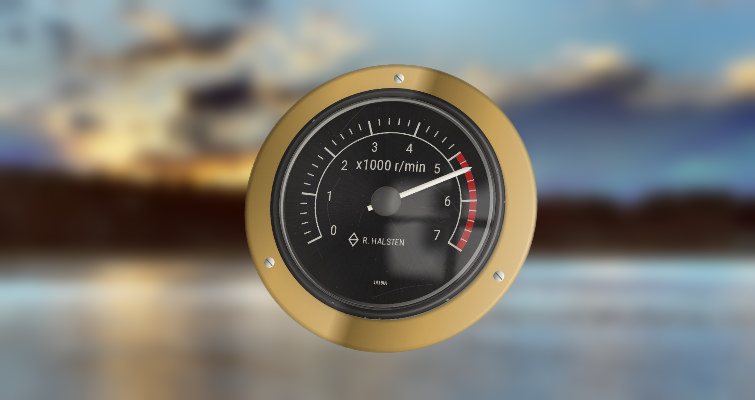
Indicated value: 5400 (rpm)
